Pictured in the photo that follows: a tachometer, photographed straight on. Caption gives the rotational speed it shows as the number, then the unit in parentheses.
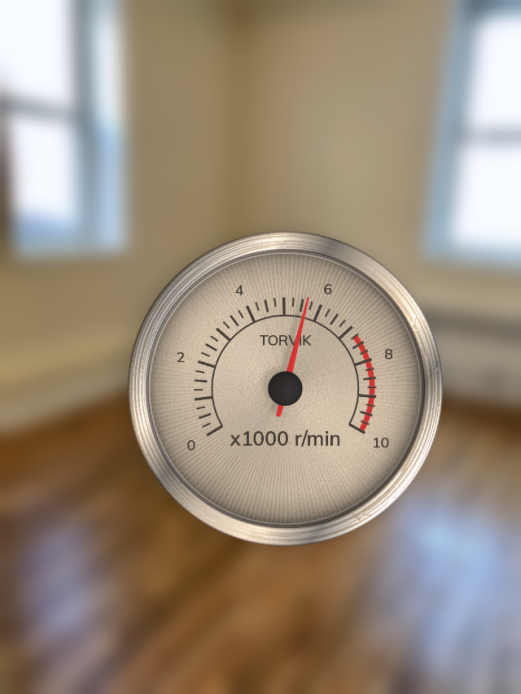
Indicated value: 5625 (rpm)
